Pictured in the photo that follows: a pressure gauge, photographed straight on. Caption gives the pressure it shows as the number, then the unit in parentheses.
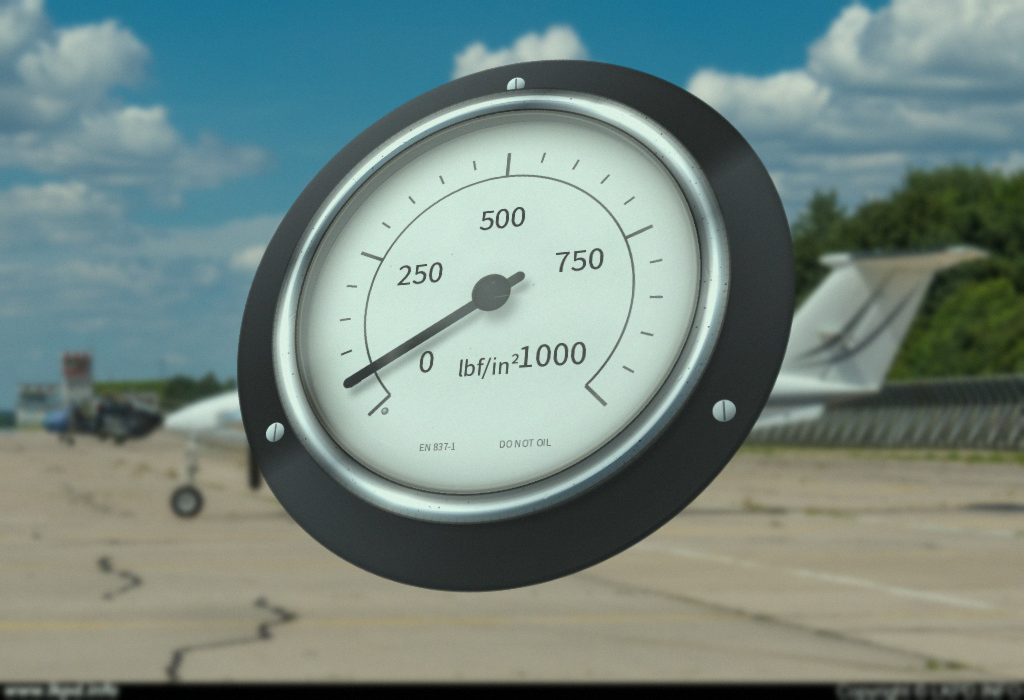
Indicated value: 50 (psi)
